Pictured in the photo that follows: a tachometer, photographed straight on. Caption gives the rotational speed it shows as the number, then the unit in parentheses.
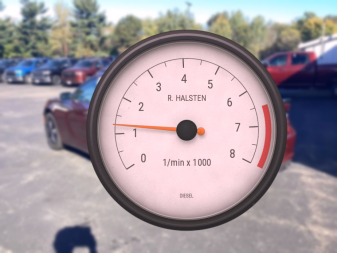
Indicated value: 1250 (rpm)
